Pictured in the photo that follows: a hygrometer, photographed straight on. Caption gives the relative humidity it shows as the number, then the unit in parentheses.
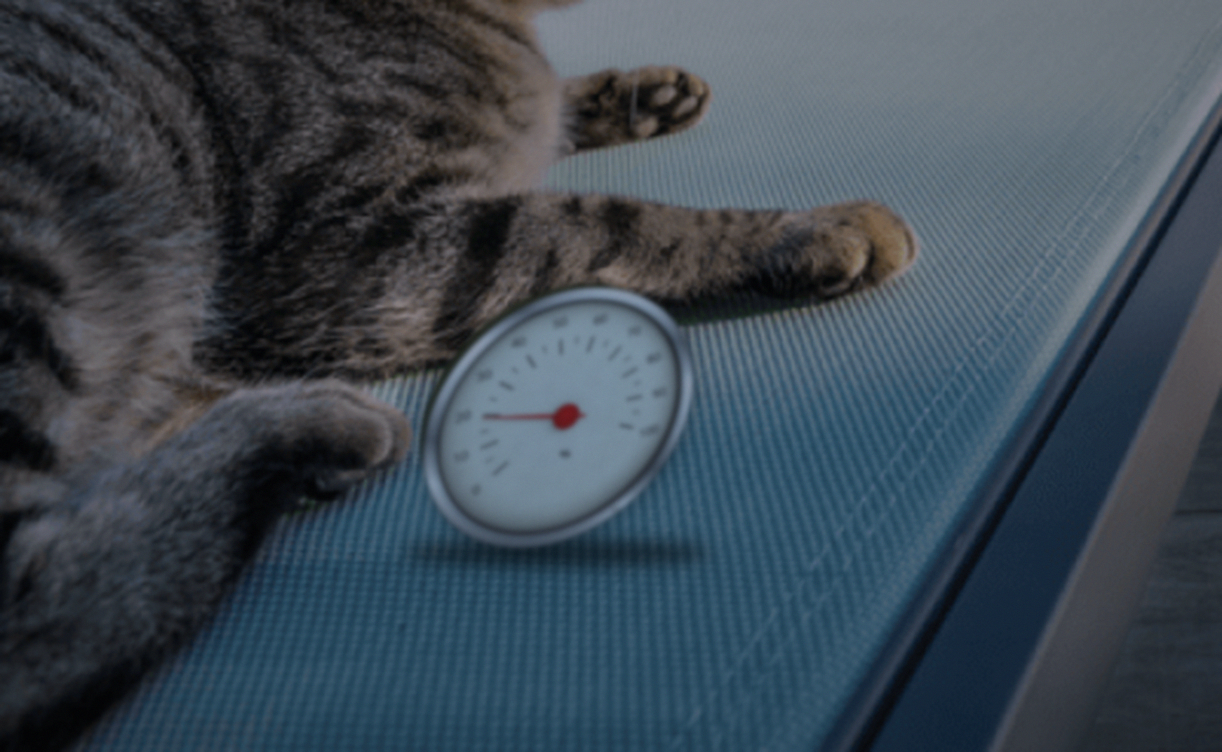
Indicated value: 20 (%)
